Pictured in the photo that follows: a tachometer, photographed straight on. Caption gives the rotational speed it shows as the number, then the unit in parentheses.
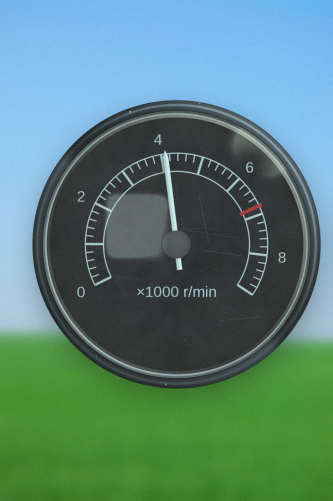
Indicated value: 4100 (rpm)
